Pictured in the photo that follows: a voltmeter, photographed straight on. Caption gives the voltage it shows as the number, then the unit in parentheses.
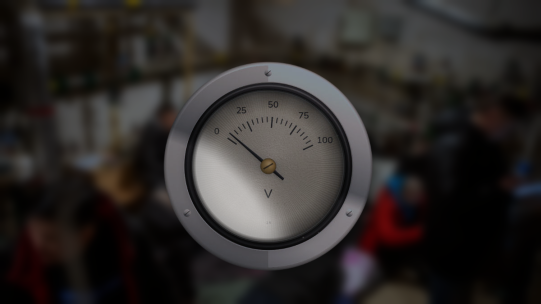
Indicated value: 5 (V)
